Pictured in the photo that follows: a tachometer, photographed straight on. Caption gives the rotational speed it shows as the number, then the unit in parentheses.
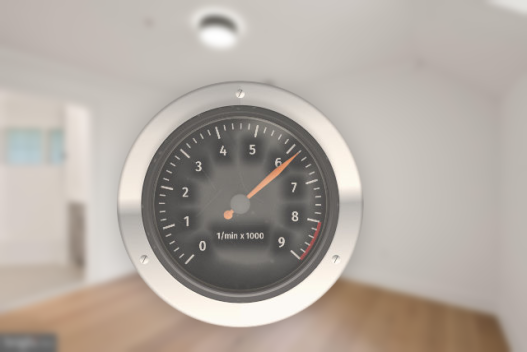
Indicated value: 6200 (rpm)
